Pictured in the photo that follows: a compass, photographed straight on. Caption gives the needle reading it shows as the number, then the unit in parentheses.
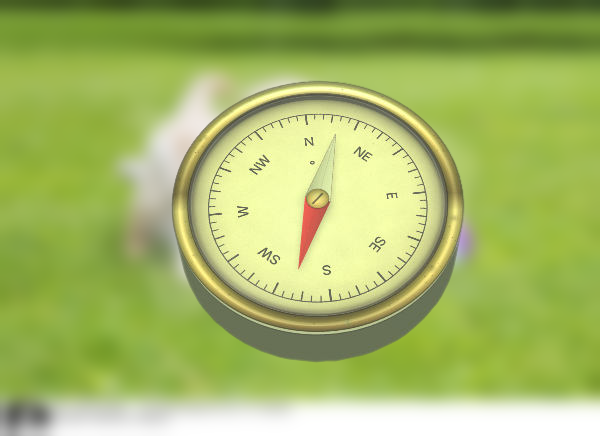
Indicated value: 200 (°)
